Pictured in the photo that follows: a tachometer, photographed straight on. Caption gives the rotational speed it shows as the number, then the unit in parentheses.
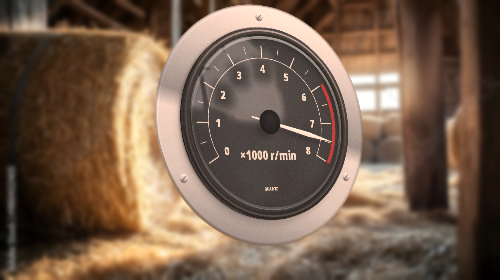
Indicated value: 7500 (rpm)
